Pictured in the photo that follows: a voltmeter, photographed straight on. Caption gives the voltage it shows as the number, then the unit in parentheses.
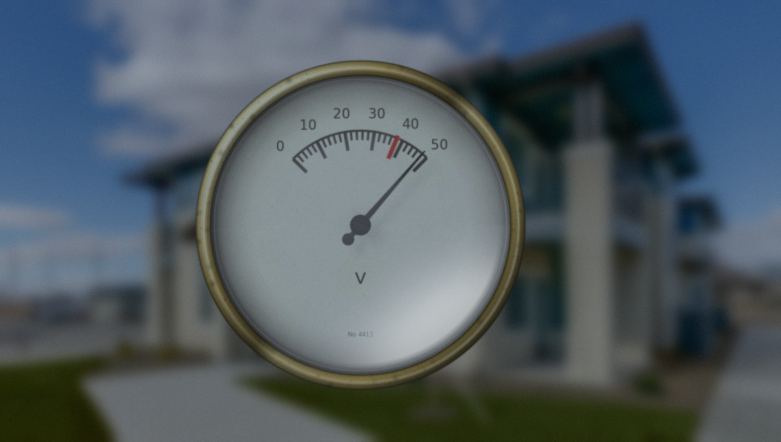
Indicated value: 48 (V)
